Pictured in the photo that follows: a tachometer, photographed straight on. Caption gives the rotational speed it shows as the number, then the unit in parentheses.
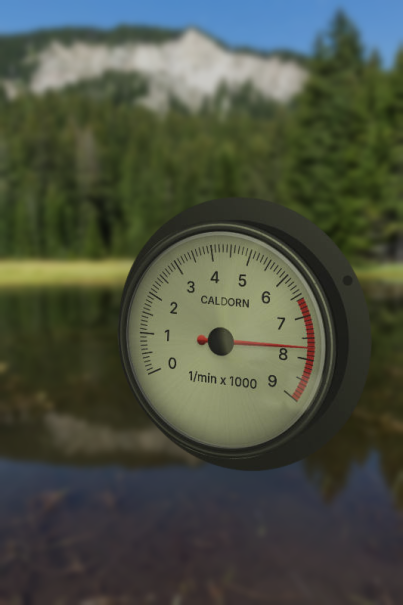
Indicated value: 7700 (rpm)
